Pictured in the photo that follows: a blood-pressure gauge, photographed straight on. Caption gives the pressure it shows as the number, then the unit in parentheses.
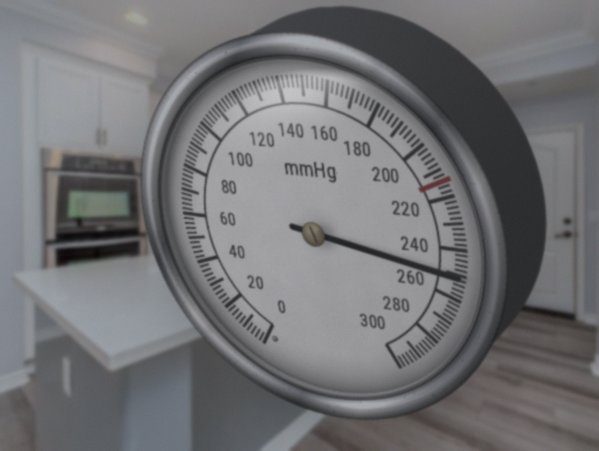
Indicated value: 250 (mmHg)
